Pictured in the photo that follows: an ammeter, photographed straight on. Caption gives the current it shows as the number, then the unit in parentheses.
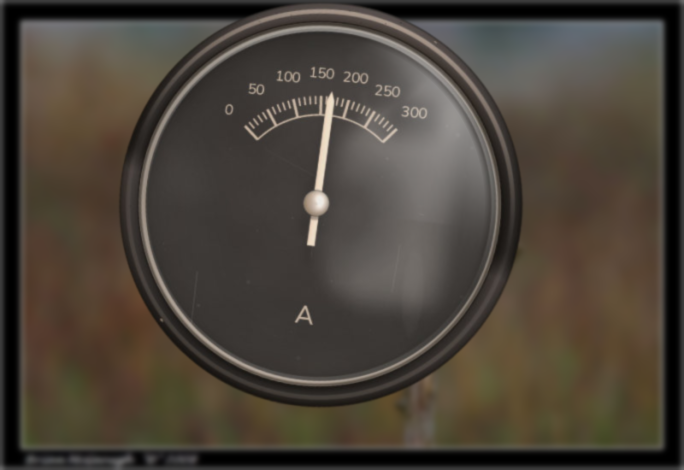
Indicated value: 170 (A)
